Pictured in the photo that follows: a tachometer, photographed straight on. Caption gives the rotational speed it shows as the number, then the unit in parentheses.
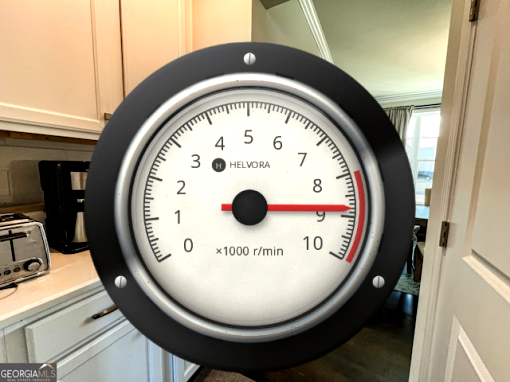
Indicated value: 8800 (rpm)
